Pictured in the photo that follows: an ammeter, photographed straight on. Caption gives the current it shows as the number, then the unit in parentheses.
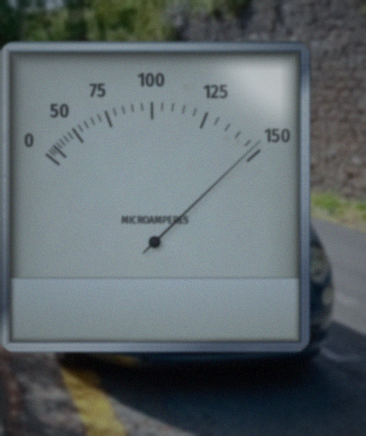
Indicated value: 147.5 (µA)
